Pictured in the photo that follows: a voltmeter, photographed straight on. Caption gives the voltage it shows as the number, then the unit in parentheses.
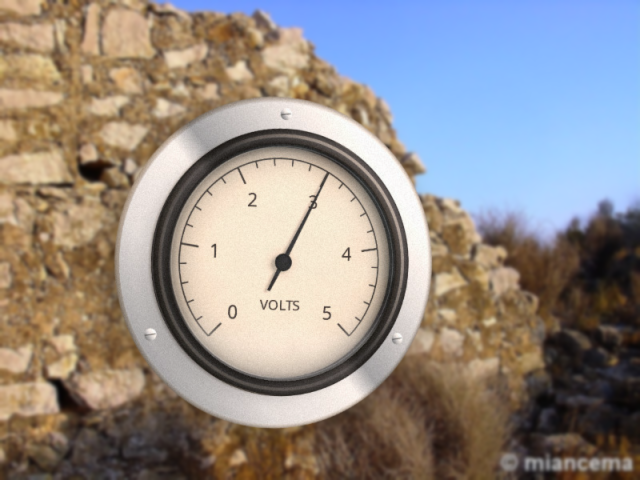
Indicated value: 3 (V)
